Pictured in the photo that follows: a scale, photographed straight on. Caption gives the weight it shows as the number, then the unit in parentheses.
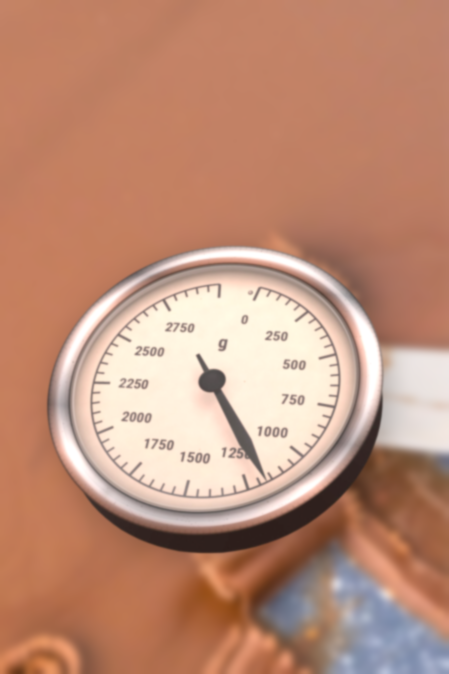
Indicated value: 1175 (g)
